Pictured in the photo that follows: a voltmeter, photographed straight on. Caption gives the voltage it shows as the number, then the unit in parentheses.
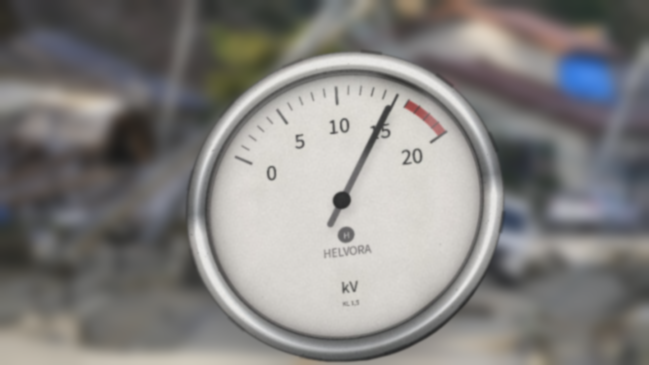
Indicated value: 15 (kV)
